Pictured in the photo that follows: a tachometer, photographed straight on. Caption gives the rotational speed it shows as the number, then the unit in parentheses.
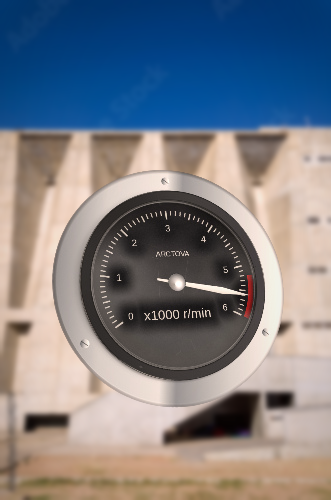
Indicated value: 5600 (rpm)
